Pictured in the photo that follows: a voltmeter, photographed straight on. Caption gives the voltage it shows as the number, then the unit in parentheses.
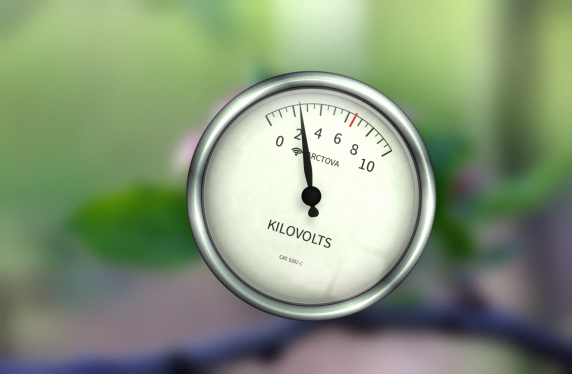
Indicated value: 2.5 (kV)
